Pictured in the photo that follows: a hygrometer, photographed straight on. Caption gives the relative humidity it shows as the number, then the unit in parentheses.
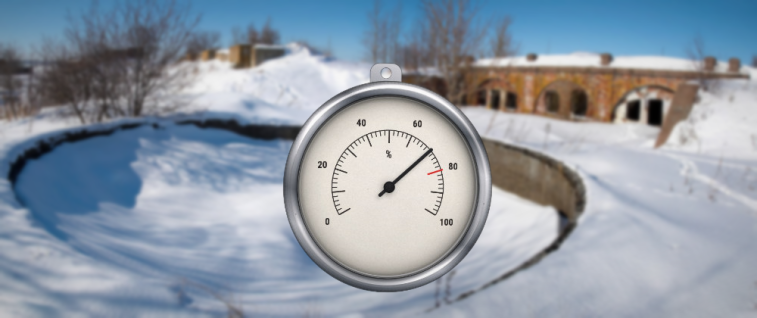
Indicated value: 70 (%)
